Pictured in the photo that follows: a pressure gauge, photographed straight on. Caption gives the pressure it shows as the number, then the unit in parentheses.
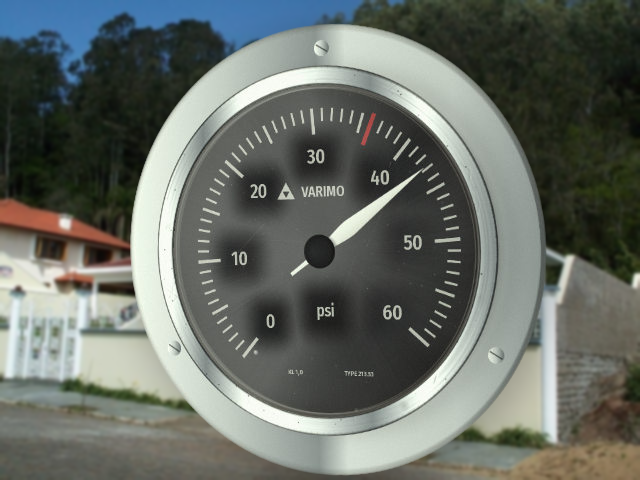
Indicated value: 43 (psi)
